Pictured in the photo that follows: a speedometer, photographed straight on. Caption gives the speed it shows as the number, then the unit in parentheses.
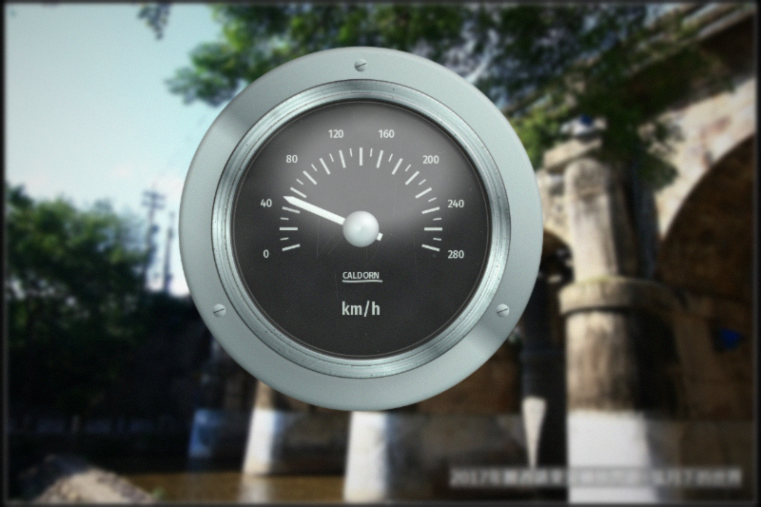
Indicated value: 50 (km/h)
